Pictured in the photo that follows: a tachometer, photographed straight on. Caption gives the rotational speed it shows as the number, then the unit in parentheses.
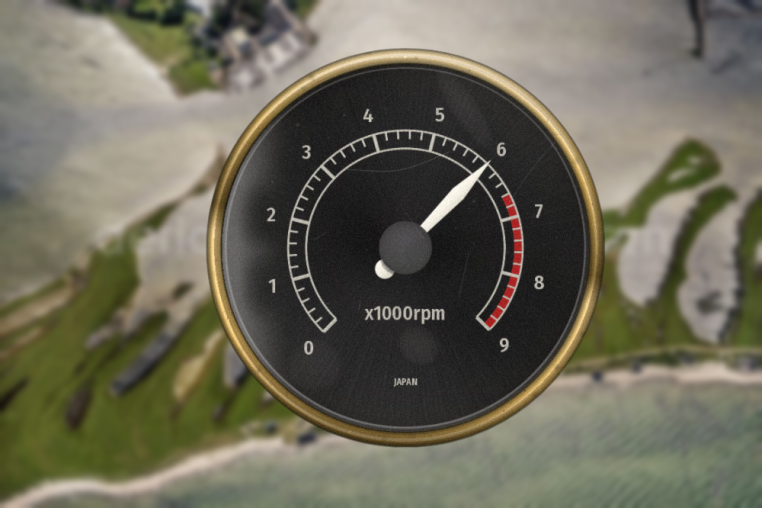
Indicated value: 6000 (rpm)
